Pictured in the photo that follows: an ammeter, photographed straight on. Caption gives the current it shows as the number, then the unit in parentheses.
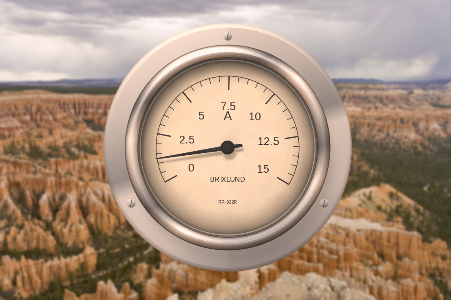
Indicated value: 1.25 (A)
